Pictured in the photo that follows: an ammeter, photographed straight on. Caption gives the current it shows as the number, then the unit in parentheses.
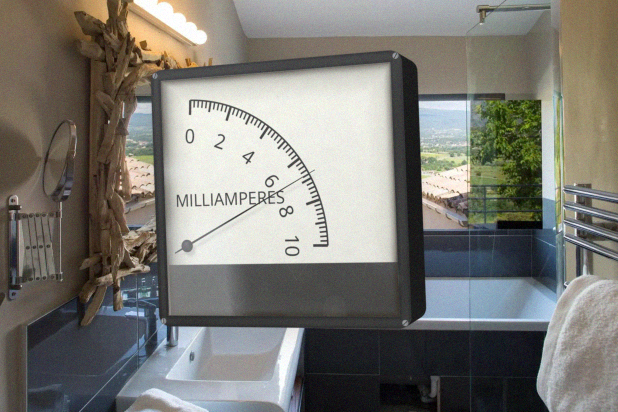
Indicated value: 6.8 (mA)
